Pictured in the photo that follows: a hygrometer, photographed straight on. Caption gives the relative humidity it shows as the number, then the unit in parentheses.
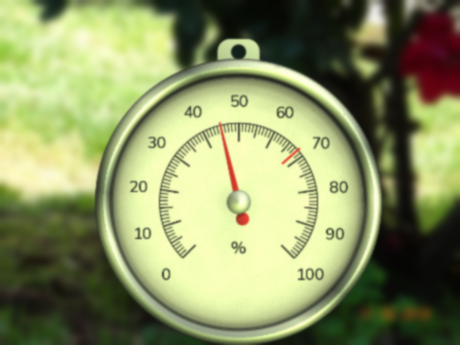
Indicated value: 45 (%)
